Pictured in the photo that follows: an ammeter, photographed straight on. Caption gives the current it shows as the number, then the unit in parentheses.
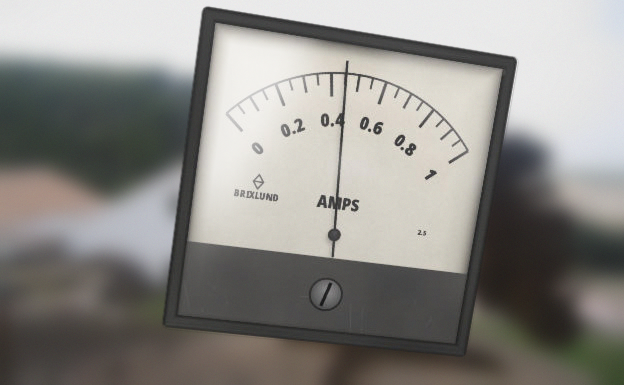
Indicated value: 0.45 (A)
